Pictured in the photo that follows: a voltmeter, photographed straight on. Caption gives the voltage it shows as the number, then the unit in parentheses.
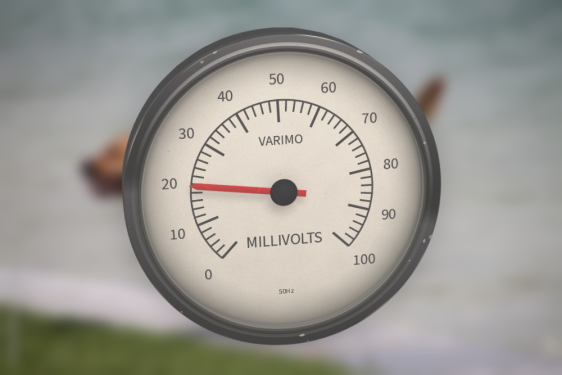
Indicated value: 20 (mV)
